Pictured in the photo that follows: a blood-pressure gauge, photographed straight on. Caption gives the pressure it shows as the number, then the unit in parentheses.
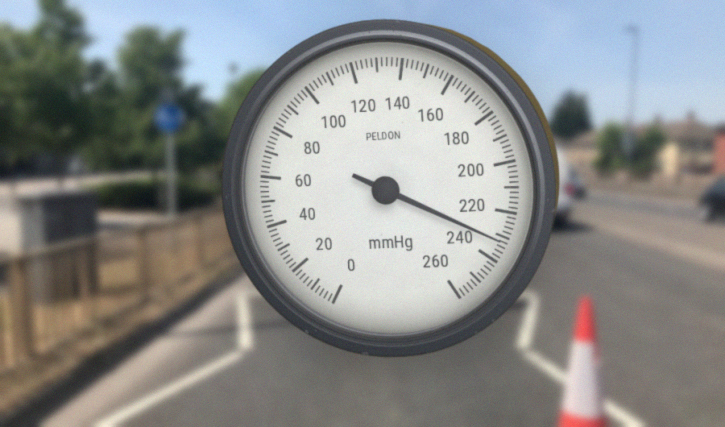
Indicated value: 232 (mmHg)
